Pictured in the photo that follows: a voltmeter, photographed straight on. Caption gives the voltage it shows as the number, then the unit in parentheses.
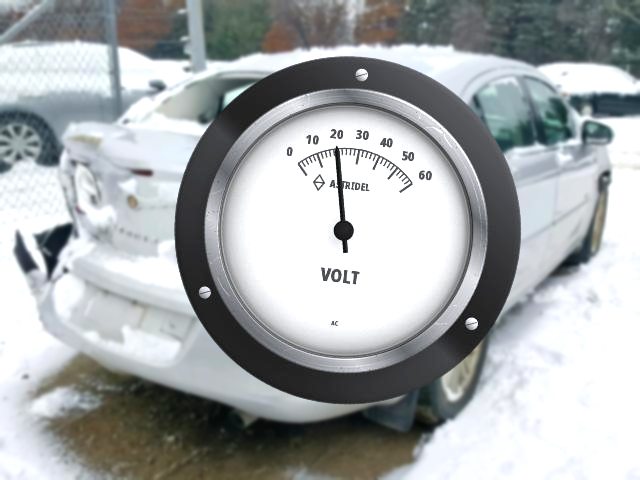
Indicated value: 20 (V)
